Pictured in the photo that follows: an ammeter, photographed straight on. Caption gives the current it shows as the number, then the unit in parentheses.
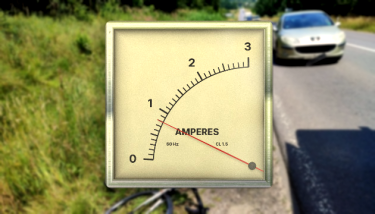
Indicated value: 0.8 (A)
